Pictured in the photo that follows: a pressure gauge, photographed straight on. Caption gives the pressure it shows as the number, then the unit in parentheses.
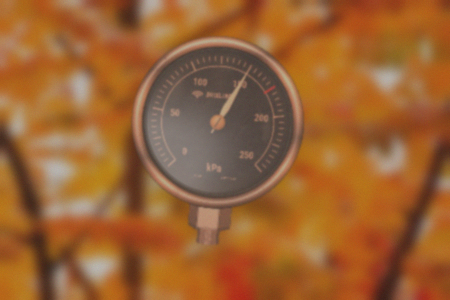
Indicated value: 150 (kPa)
